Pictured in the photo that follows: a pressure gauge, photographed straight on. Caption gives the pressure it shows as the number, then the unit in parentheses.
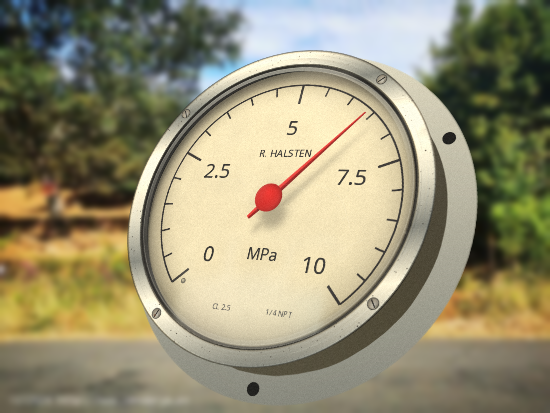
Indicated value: 6.5 (MPa)
